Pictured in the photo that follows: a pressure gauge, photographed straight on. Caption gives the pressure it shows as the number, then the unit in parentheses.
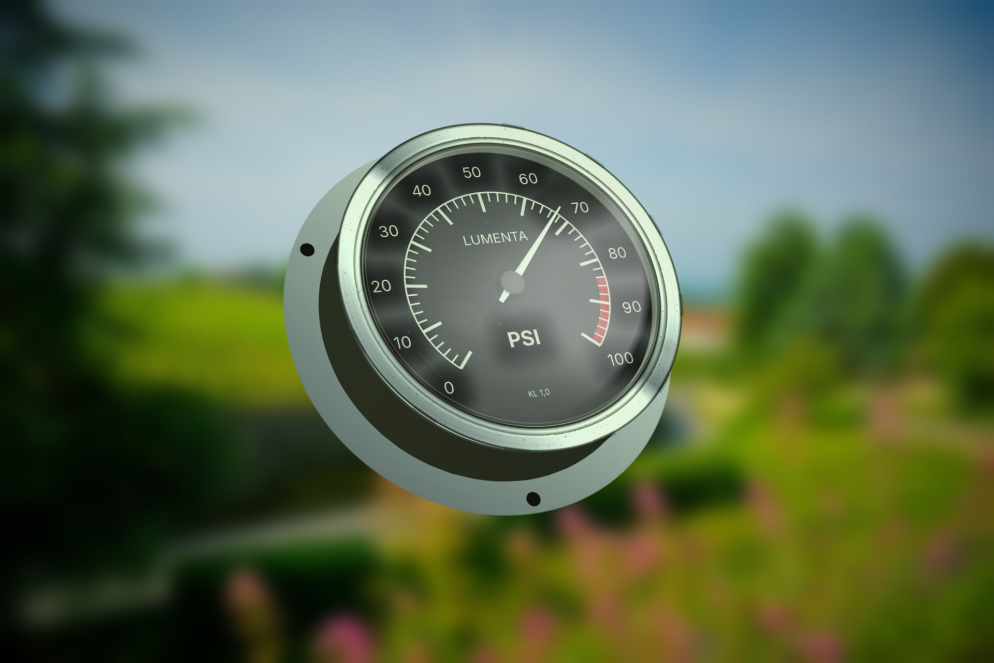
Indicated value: 67 (psi)
